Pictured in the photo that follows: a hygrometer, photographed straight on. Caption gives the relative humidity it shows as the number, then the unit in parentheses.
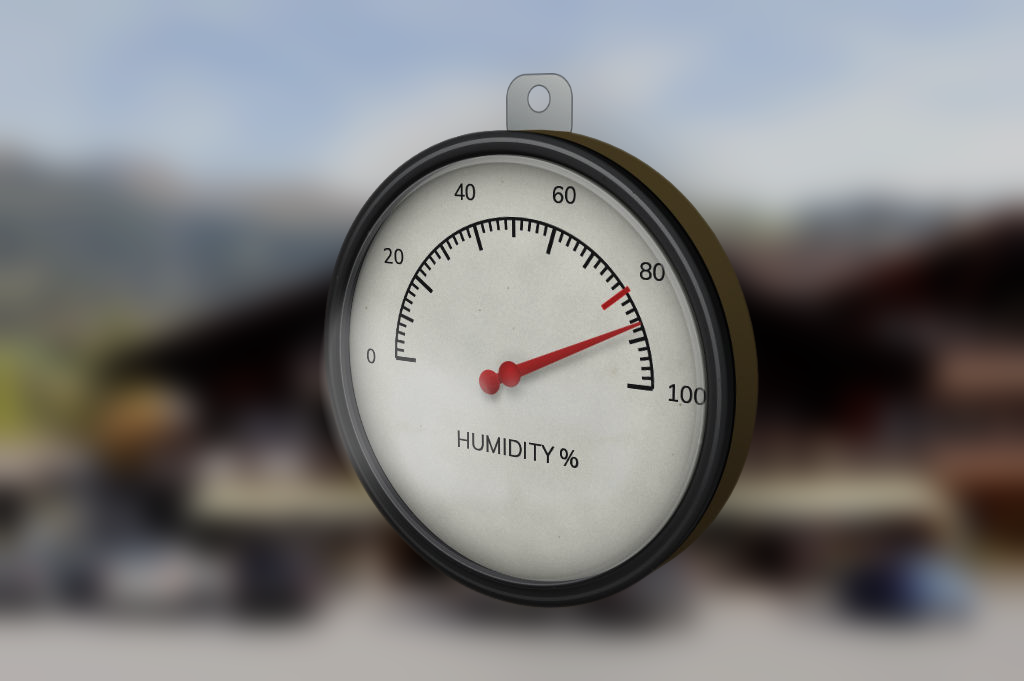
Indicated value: 87 (%)
